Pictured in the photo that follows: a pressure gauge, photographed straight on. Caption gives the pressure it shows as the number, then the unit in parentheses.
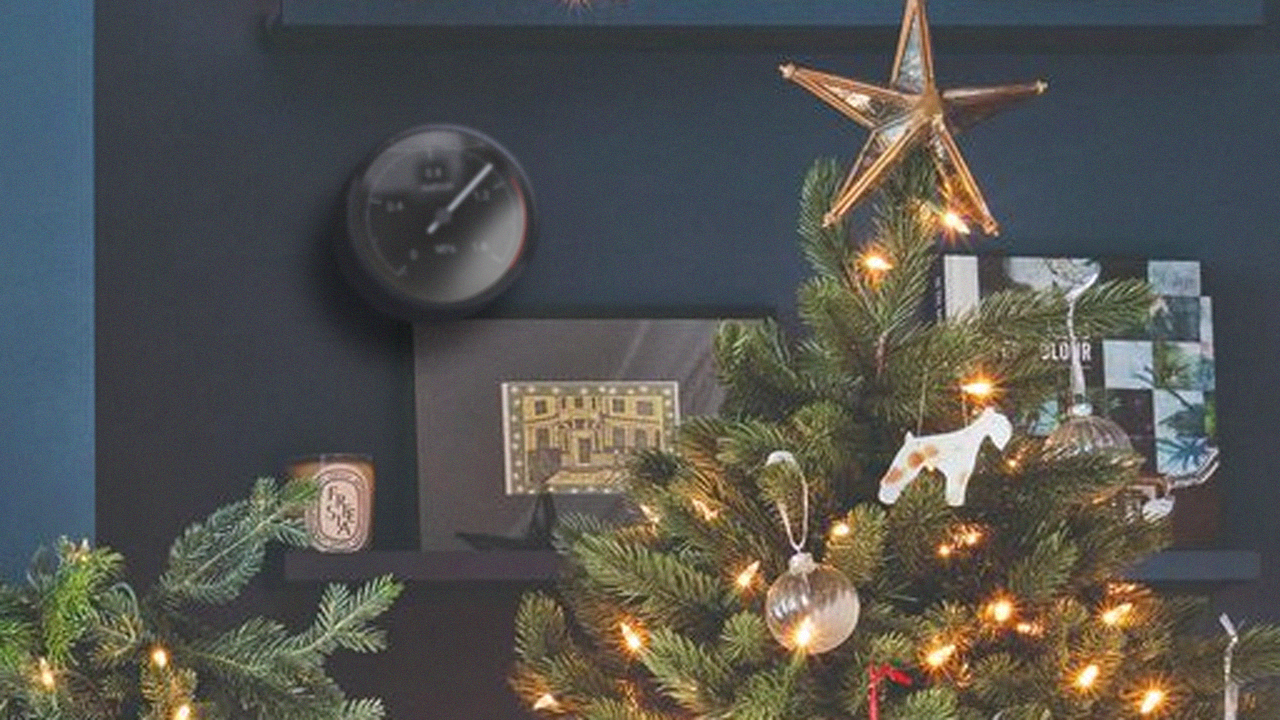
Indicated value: 1.1 (MPa)
